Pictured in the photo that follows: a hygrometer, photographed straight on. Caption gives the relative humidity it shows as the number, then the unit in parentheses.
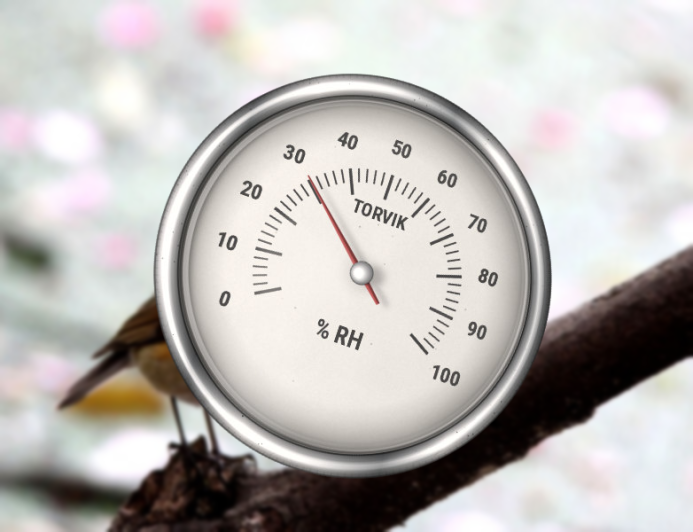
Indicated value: 30 (%)
